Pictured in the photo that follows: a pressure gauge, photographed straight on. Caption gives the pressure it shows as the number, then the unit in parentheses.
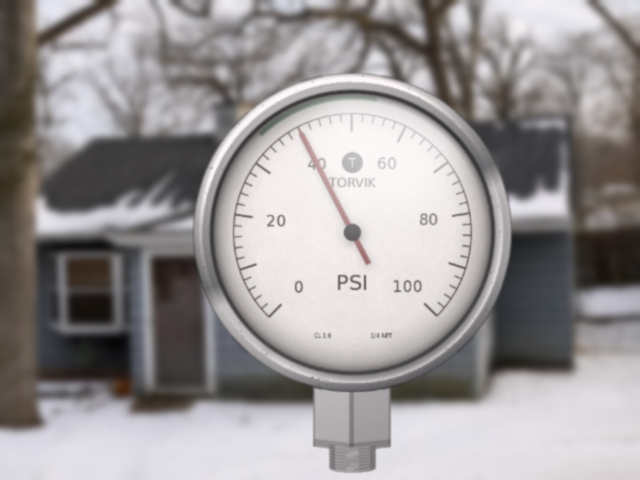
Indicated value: 40 (psi)
